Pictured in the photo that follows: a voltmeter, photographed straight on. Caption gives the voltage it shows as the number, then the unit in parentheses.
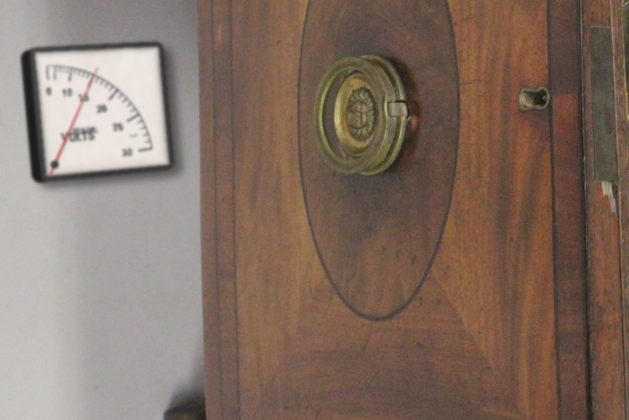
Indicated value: 15 (V)
